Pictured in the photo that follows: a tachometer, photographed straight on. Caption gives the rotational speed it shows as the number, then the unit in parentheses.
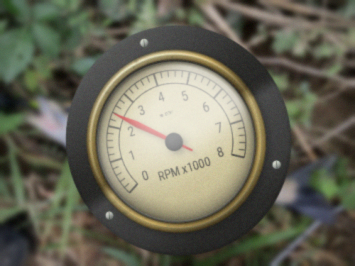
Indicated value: 2400 (rpm)
